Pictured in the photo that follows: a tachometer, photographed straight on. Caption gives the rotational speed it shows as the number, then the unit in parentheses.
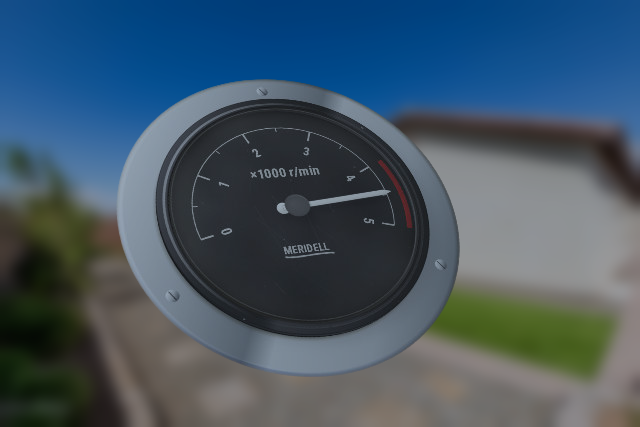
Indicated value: 4500 (rpm)
